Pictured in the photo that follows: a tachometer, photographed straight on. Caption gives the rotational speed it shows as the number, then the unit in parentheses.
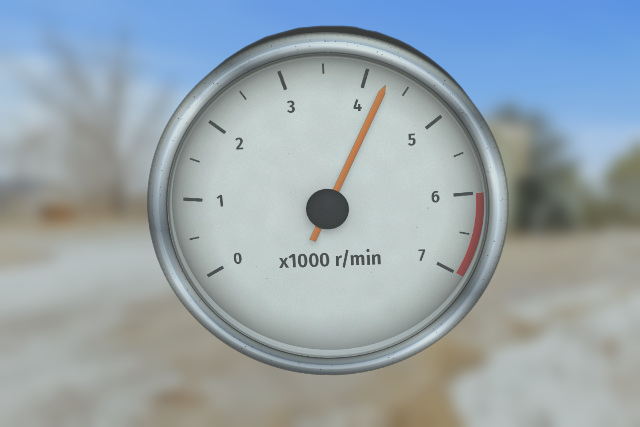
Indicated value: 4250 (rpm)
